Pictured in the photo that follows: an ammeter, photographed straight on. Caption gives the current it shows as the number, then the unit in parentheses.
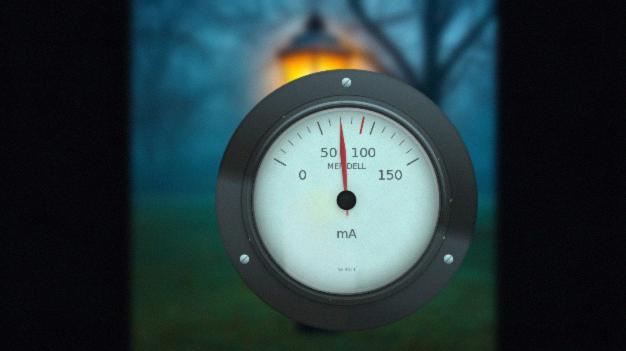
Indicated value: 70 (mA)
